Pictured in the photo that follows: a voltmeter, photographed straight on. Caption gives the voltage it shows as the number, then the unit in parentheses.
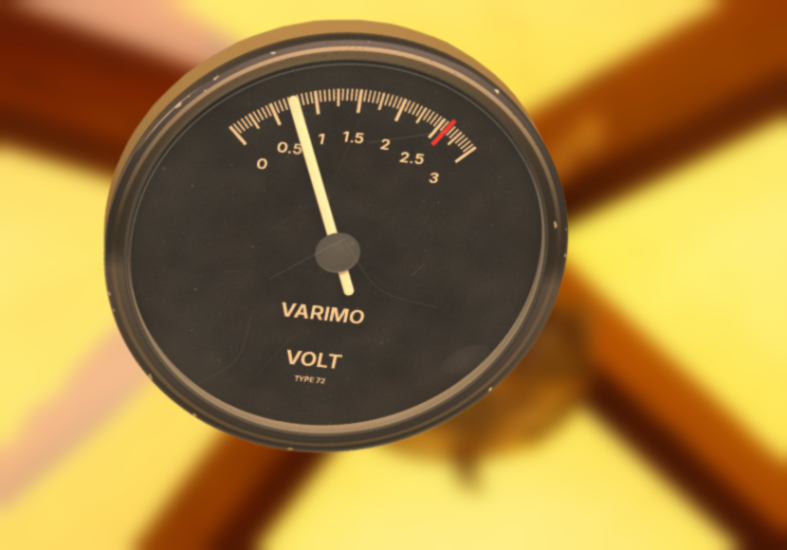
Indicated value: 0.75 (V)
